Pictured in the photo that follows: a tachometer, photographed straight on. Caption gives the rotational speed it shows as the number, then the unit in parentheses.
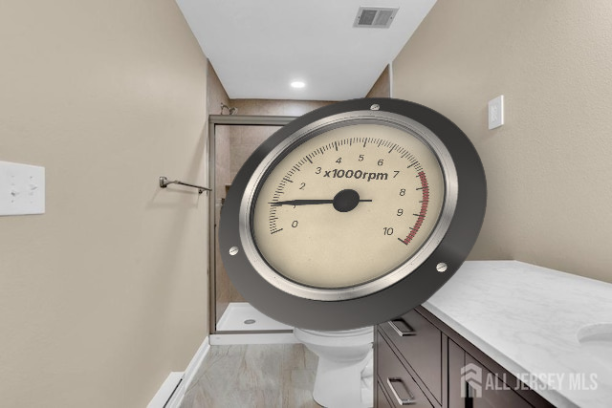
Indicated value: 1000 (rpm)
